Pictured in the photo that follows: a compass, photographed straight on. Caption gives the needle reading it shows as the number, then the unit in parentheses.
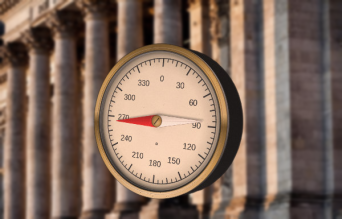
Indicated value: 265 (°)
